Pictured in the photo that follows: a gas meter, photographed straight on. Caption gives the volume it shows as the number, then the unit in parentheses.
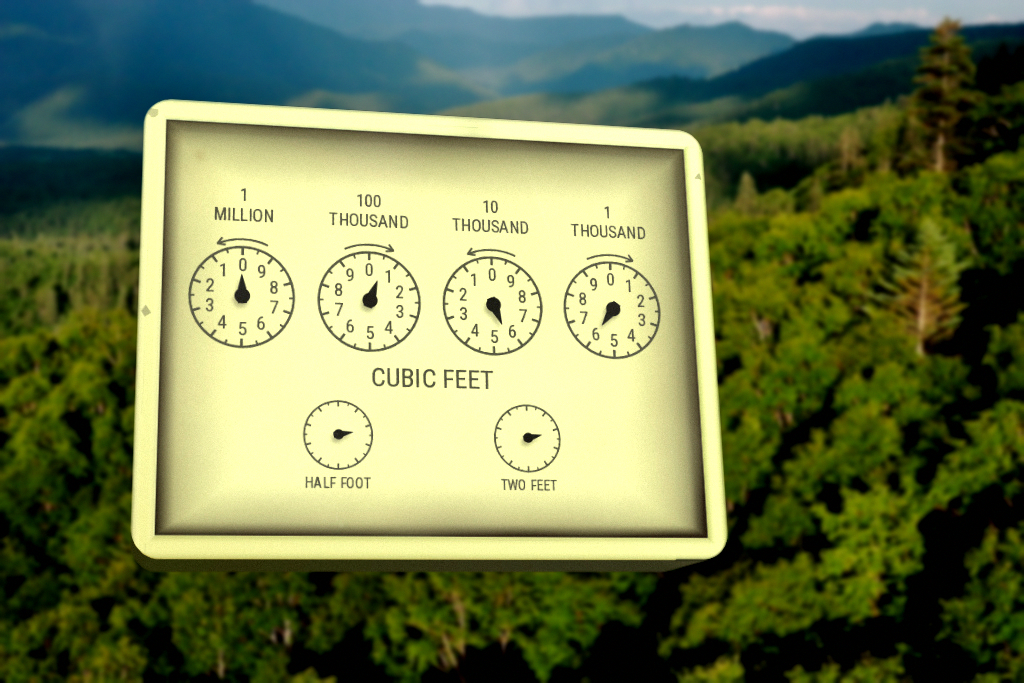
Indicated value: 5600 (ft³)
